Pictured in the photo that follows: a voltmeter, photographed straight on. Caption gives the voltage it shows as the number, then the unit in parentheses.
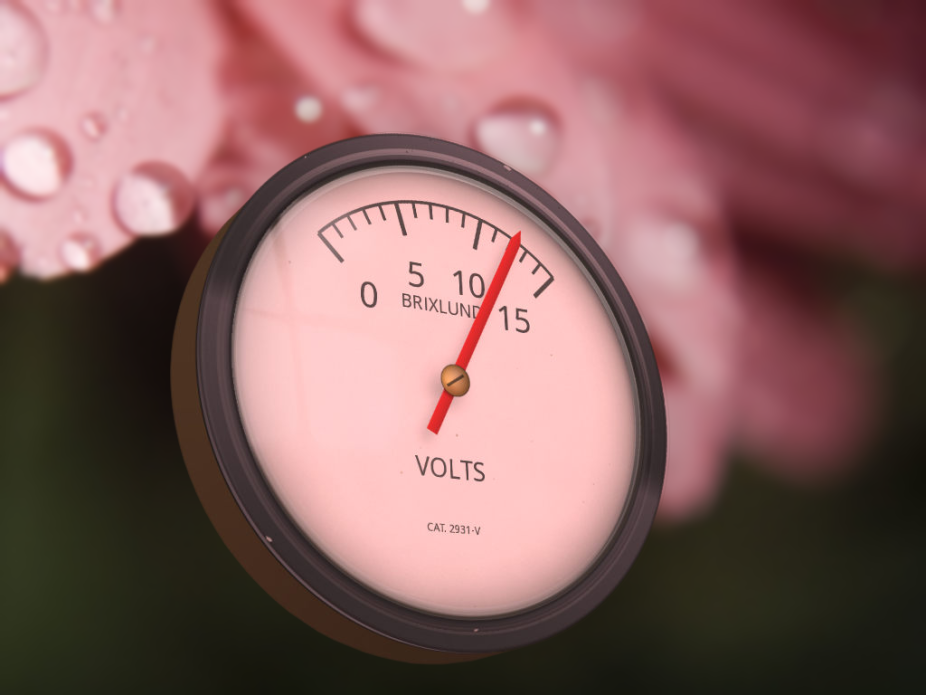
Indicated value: 12 (V)
